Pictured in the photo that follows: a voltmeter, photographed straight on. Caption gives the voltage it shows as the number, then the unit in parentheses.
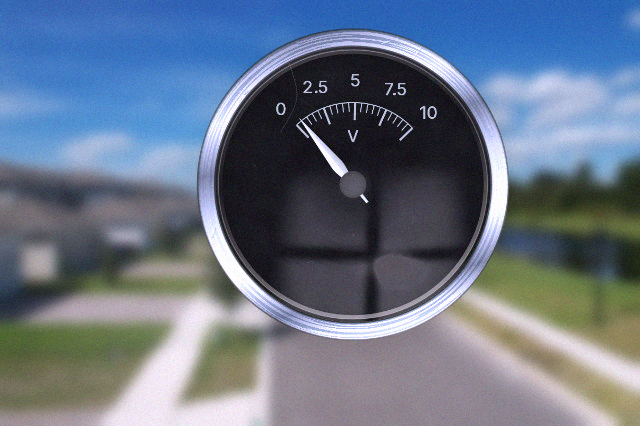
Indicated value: 0.5 (V)
